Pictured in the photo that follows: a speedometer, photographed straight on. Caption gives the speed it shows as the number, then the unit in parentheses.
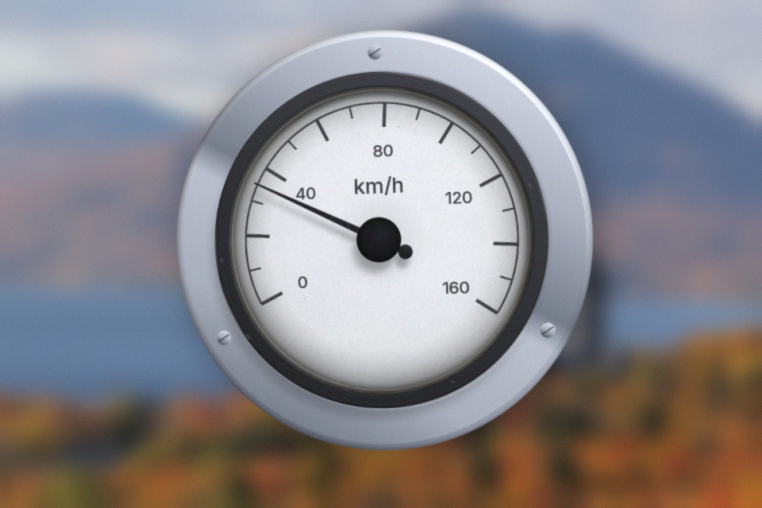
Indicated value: 35 (km/h)
